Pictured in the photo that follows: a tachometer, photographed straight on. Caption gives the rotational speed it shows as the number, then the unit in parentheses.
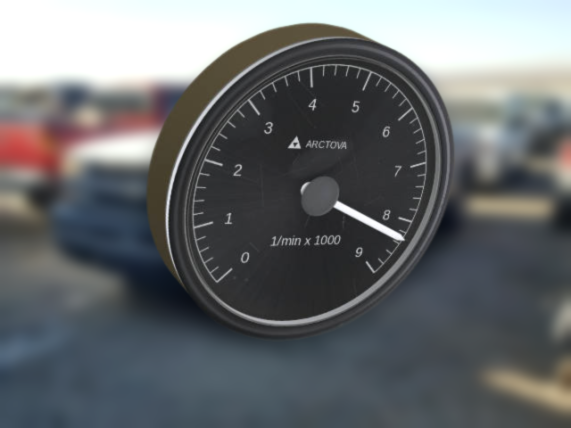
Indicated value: 8300 (rpm)
